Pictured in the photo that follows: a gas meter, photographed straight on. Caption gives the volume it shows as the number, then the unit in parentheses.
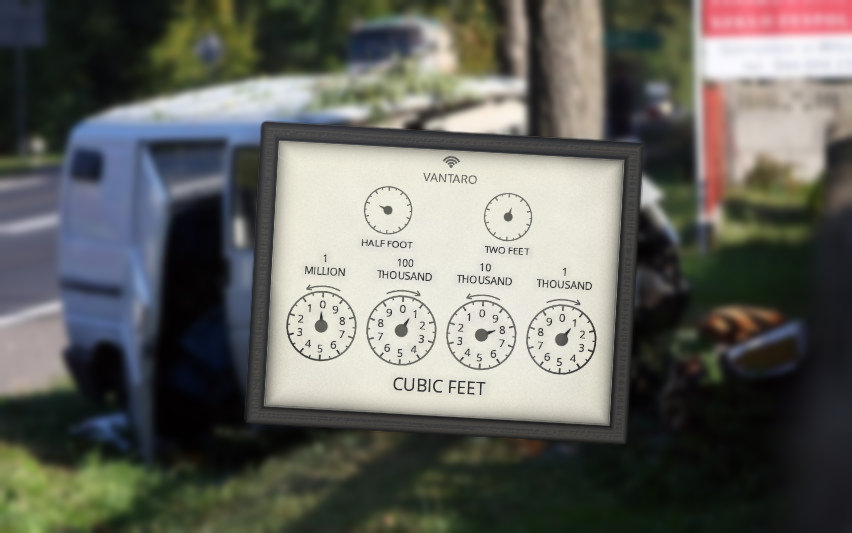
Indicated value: 8100 (ft³)
